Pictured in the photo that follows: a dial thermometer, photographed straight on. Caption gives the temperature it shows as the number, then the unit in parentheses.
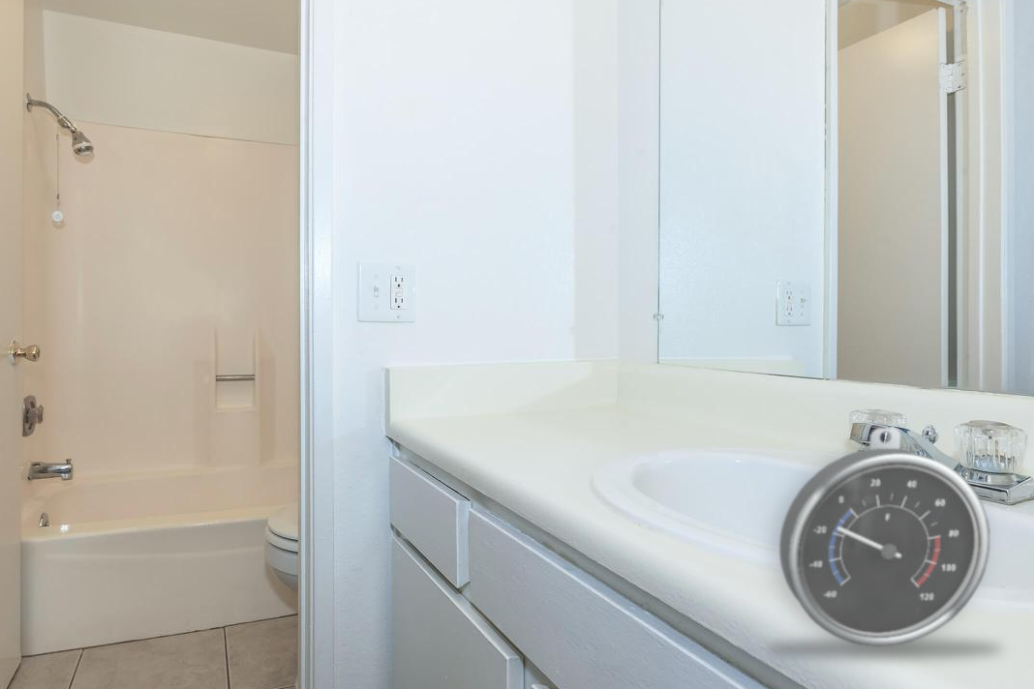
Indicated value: -15 (°F)
